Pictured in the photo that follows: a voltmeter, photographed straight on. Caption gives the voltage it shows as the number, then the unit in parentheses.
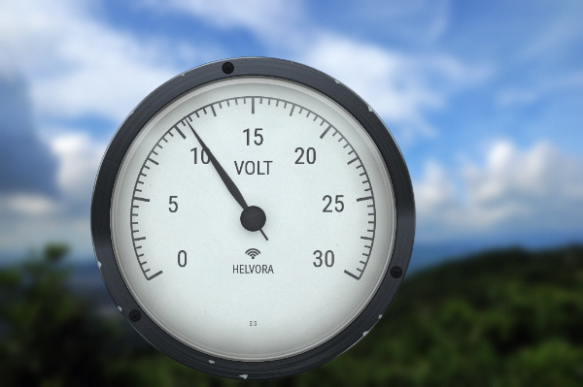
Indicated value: 10.75 (V)
